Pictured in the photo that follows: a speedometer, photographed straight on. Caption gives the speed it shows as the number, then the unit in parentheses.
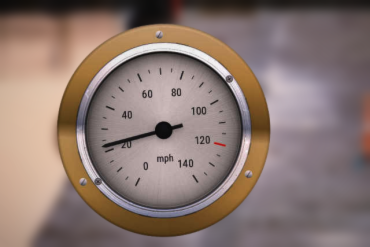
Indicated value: 22.5 (mph)
